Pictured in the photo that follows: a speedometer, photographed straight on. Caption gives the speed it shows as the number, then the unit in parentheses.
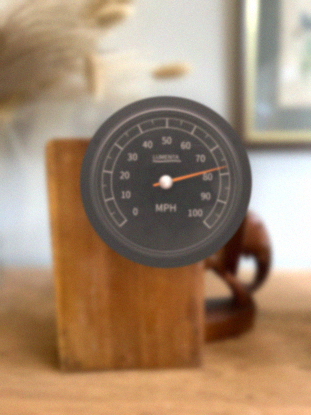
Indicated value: 77.5 (mph)
